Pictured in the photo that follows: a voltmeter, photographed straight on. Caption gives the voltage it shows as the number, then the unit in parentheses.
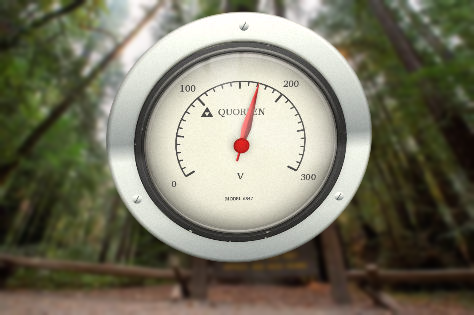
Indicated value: 170 (V)
